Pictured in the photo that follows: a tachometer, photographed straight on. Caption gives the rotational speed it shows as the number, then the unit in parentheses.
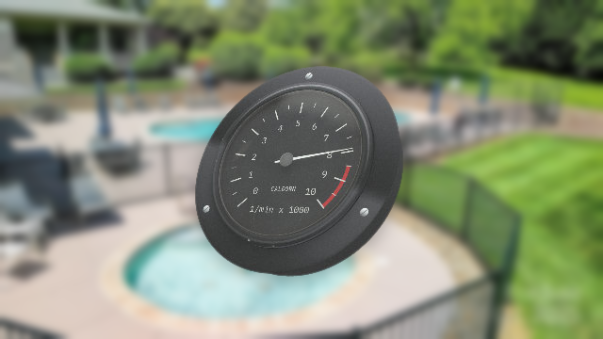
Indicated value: 8000 (rpm)
